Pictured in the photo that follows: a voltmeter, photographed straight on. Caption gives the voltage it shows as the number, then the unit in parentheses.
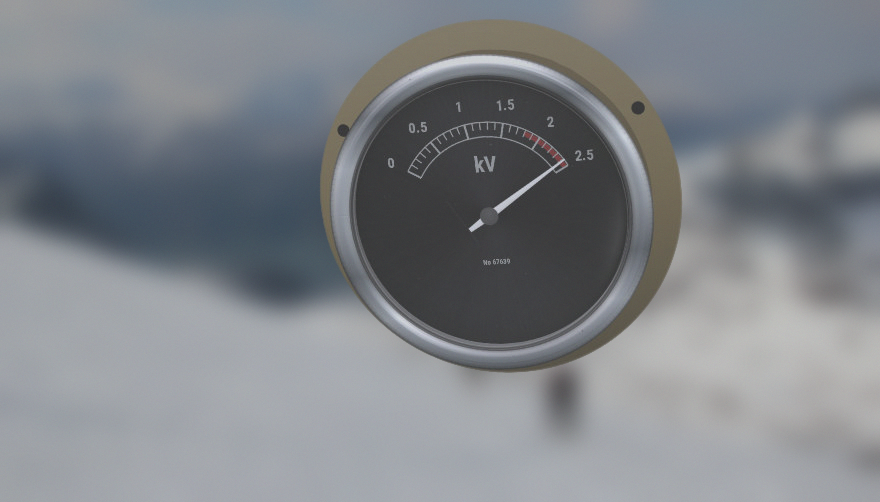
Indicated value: 2.4 (kV)
